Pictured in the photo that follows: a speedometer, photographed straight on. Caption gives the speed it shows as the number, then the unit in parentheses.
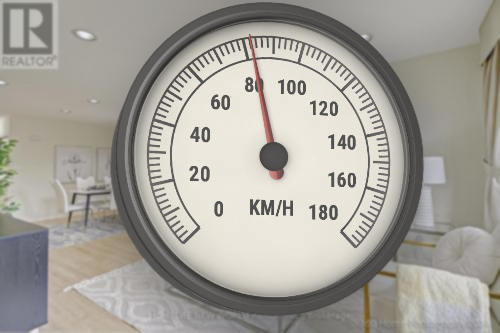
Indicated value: 82 (km/h)
